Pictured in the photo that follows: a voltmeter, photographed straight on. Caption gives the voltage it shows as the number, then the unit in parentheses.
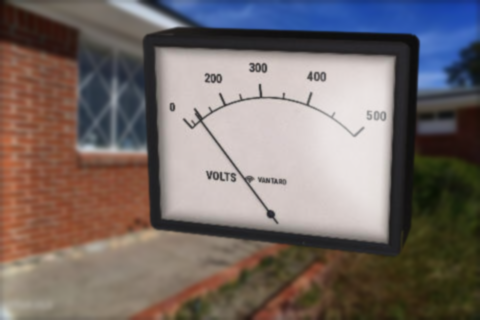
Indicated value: 100 (V)
